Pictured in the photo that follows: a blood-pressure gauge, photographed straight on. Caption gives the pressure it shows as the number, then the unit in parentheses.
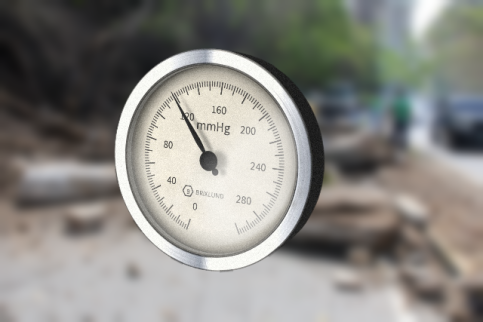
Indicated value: 120 (mmHg)
